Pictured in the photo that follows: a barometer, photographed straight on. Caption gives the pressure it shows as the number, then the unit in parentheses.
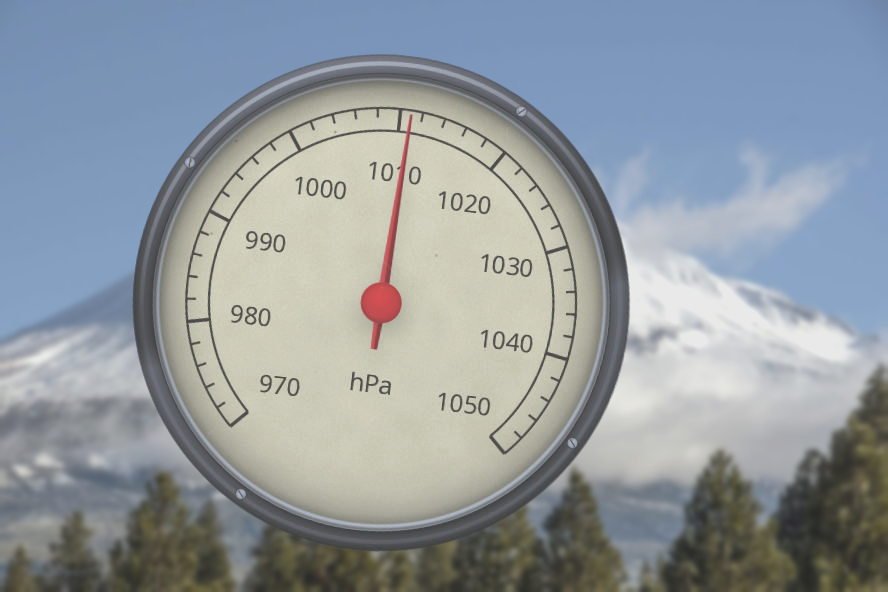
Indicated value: 1011 (hPa)
